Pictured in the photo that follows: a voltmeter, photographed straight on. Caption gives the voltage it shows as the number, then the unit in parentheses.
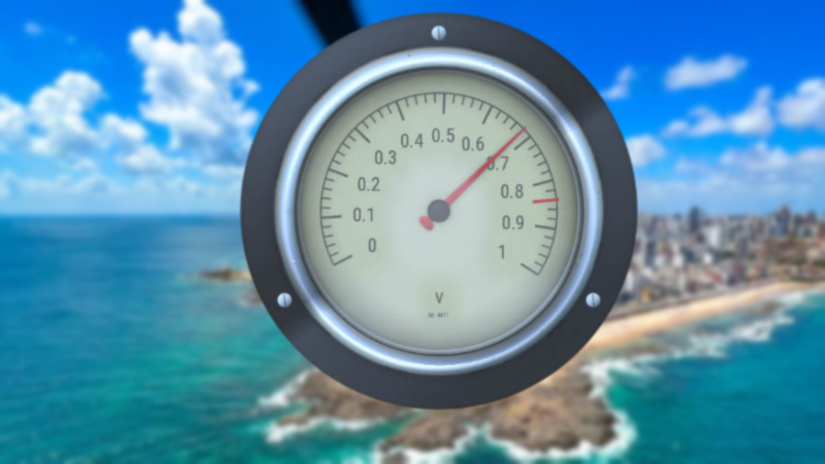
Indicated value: 0.68 (V)
